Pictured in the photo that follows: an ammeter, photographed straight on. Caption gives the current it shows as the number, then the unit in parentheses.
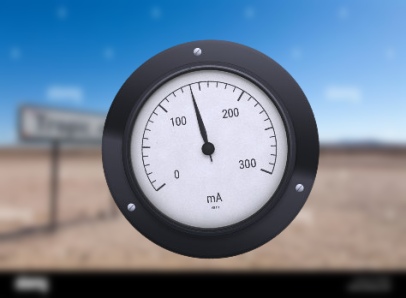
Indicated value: 140 (mA)
